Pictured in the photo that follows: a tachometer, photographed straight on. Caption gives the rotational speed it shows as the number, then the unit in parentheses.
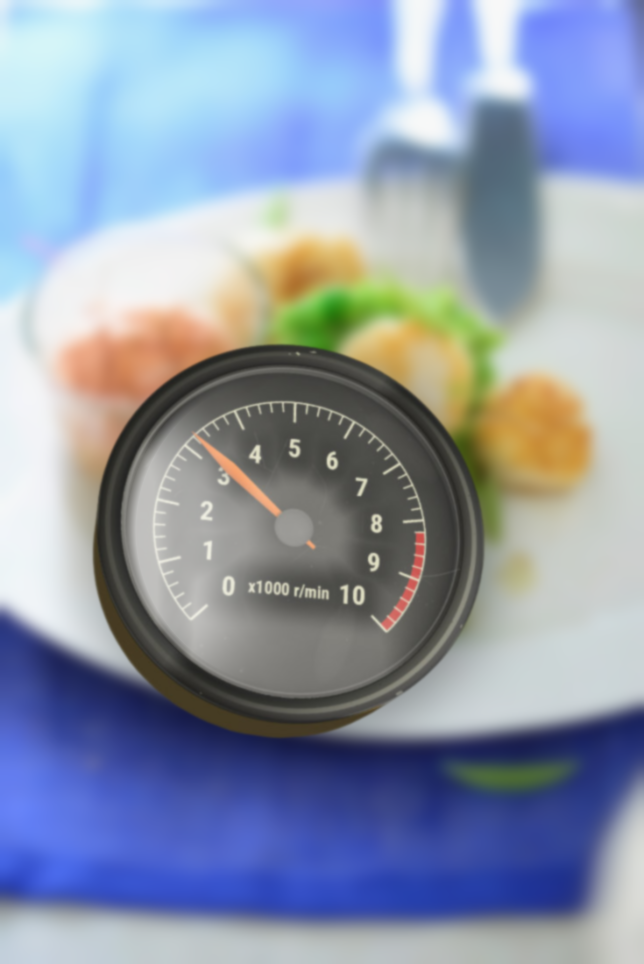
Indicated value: 3200 (rpm)
